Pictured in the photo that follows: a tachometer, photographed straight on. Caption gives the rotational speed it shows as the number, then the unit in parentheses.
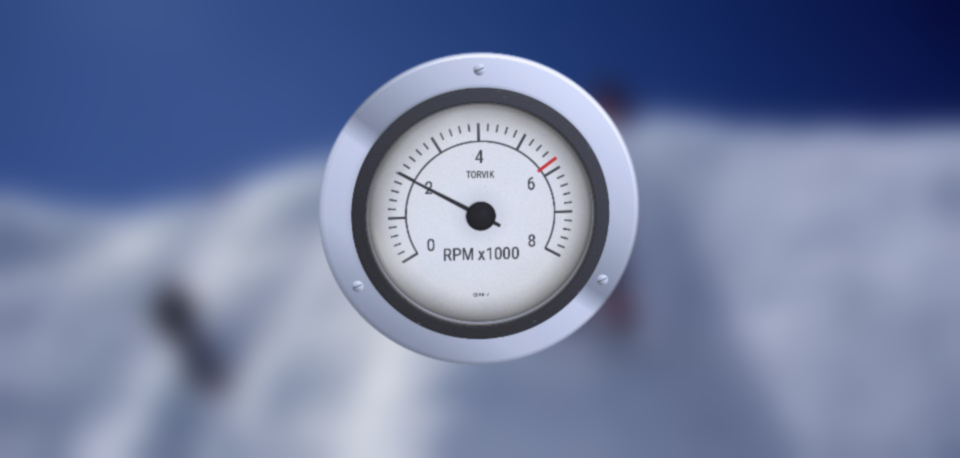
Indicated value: 2000 (rpm)
